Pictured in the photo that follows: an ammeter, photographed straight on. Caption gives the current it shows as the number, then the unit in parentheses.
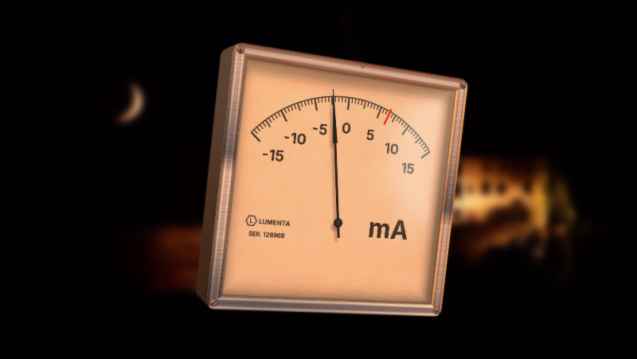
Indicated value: -2.5 (mA)
